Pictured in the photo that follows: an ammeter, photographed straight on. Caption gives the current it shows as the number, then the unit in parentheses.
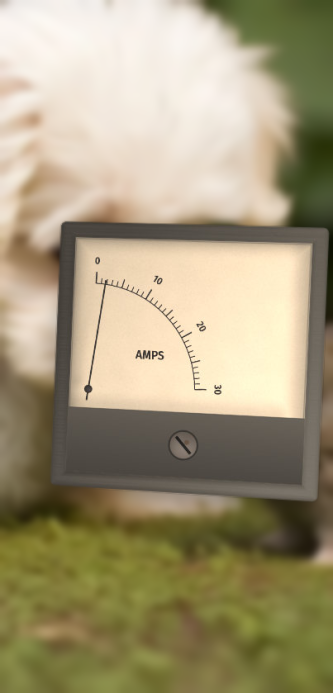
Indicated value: 2 (A)
